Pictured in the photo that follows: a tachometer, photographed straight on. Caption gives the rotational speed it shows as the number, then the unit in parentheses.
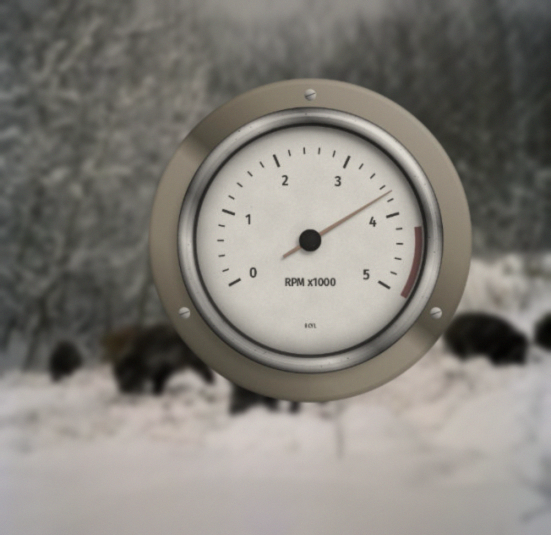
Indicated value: 3700 (rpm)
